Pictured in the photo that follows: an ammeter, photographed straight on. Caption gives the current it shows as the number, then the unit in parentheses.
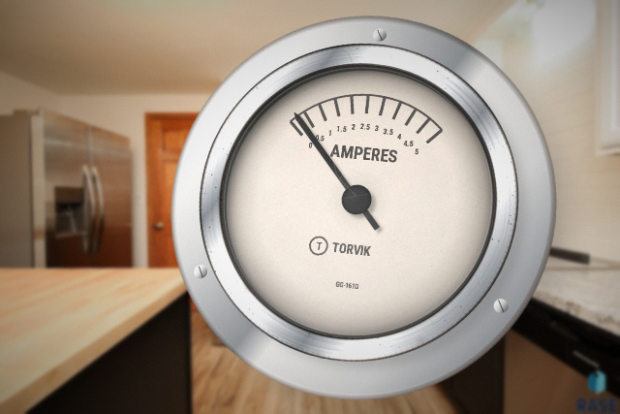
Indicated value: 0.25 (A)
